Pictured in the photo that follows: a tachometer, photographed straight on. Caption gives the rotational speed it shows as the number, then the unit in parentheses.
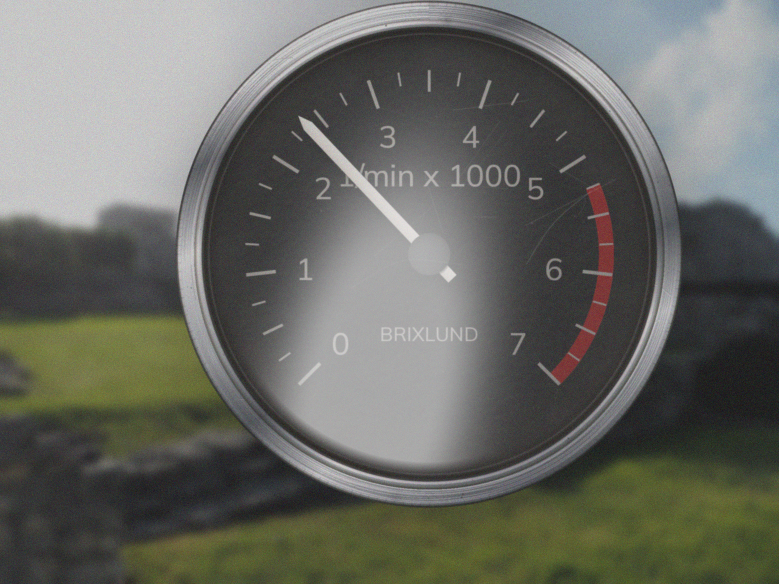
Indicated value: 2375 (rpm)
